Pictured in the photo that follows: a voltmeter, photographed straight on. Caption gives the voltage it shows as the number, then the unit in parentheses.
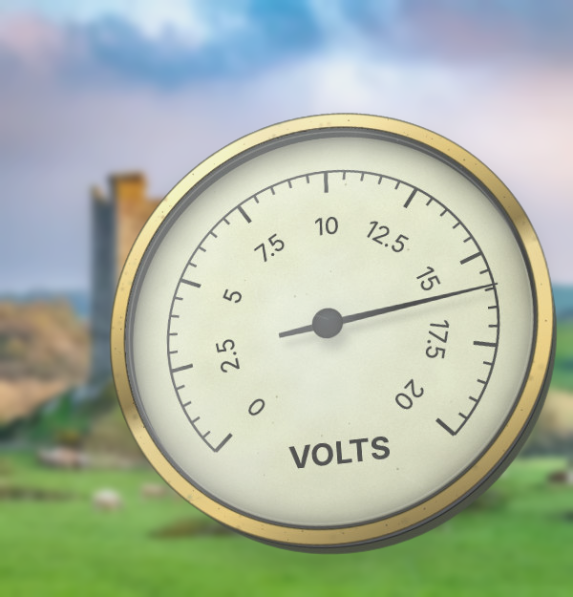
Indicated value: 16 (V)
